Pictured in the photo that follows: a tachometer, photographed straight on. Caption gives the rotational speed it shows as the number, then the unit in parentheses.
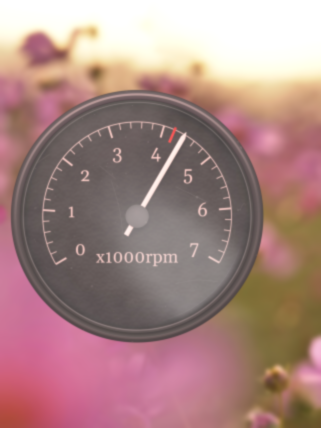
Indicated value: 4400 (rpm)
